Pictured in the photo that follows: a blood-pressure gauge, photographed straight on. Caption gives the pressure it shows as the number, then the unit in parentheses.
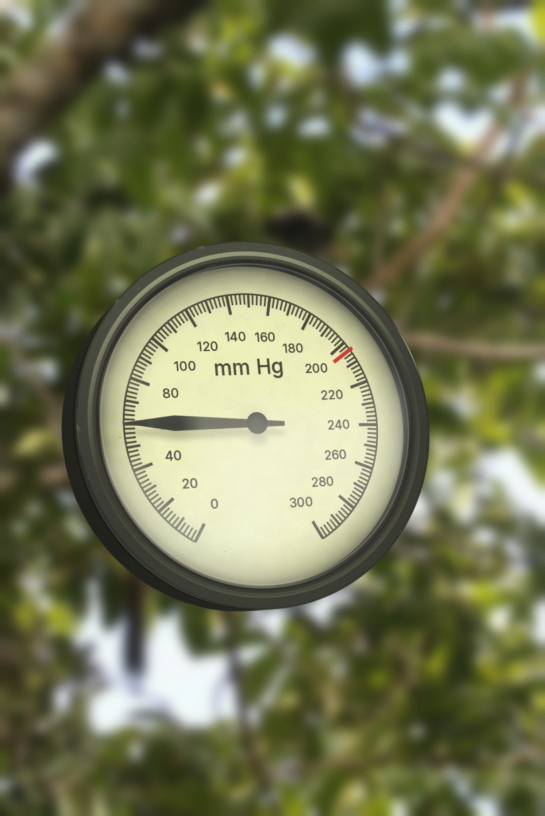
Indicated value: 60 (mmHg)
